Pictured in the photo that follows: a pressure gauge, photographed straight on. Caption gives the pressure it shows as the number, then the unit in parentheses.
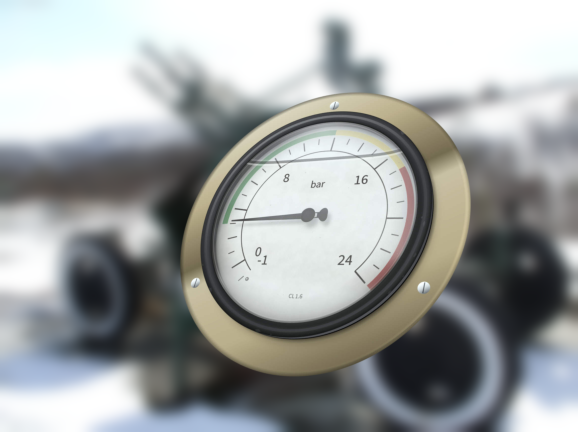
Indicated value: 3 (bar)
